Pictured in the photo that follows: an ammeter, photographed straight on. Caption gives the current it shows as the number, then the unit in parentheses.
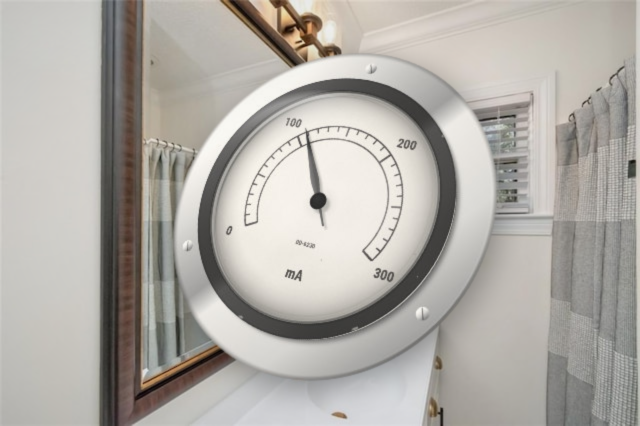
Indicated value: 110 (mA)
